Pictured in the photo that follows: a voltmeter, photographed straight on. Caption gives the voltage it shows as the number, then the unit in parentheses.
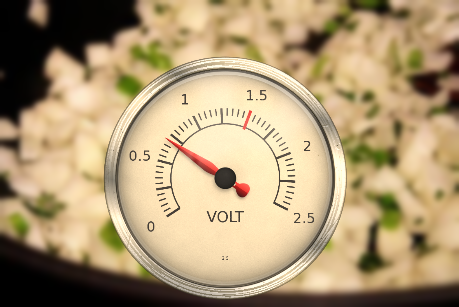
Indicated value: 0.7 (V)
